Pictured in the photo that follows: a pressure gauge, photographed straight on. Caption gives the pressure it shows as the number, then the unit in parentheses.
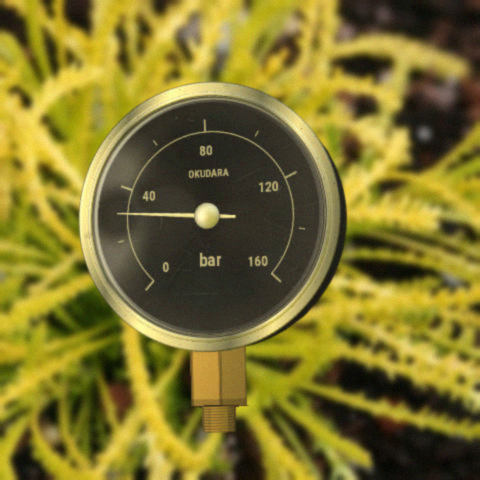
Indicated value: 30 (bar)
